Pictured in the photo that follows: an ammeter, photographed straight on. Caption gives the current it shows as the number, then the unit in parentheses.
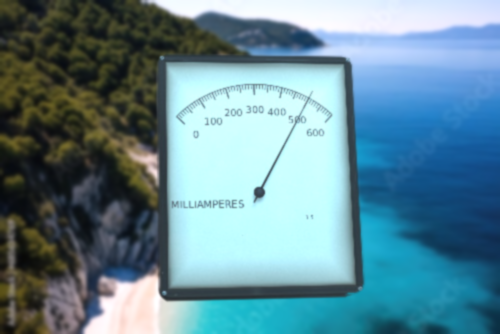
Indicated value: 500 (mA)
